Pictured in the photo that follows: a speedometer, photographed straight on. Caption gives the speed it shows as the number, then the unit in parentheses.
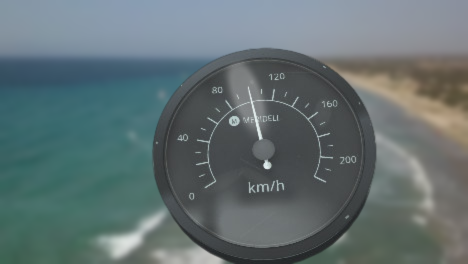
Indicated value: 100 (km/h)
